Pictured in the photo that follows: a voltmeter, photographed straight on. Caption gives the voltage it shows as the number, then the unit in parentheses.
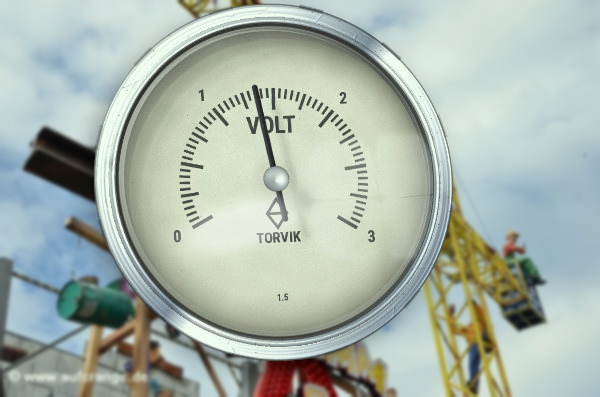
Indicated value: 1.35 (V)
